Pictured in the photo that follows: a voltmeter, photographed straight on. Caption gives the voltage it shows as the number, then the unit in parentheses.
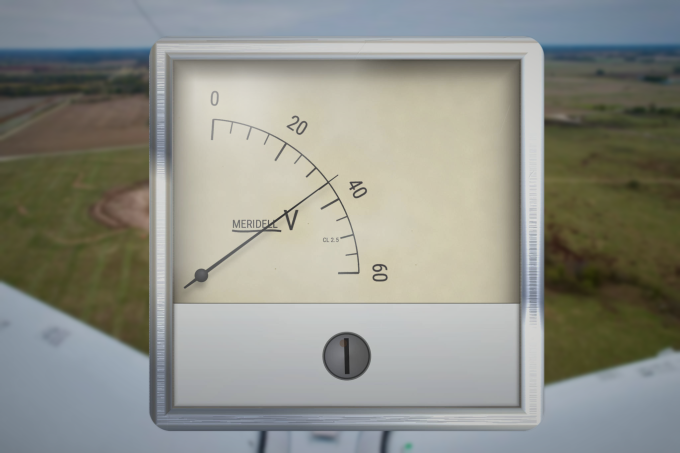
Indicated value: 35 (V)
